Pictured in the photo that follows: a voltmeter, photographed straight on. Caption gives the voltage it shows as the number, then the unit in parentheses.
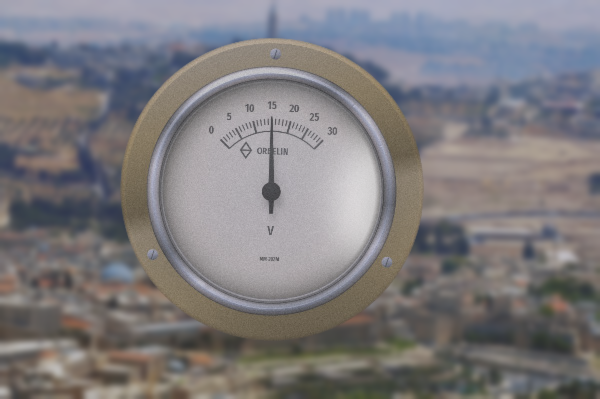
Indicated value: 15 (V)
